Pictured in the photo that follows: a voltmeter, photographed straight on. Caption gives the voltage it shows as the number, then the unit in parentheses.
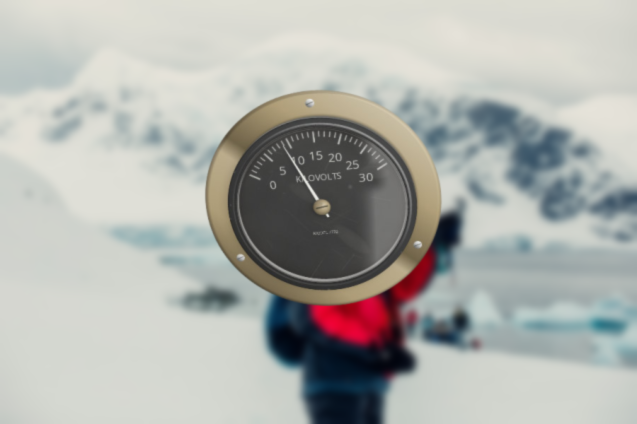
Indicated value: 9 (kV)
